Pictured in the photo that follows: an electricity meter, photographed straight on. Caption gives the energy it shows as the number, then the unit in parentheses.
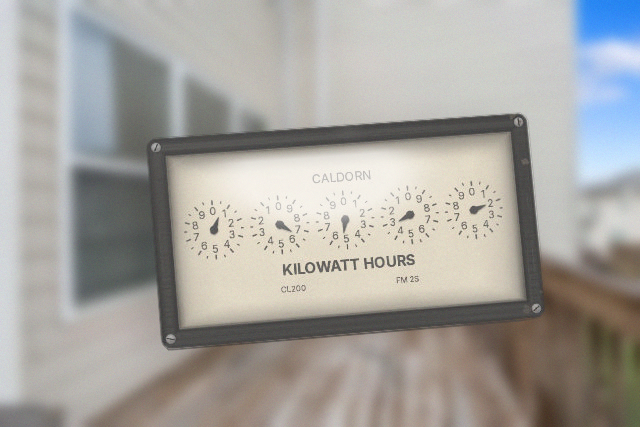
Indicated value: 6532 (kWh)
